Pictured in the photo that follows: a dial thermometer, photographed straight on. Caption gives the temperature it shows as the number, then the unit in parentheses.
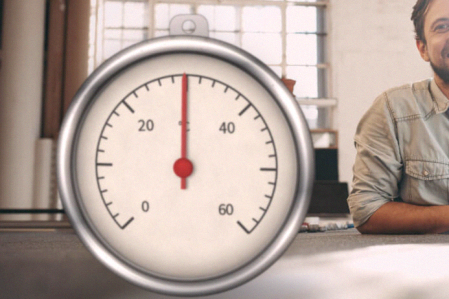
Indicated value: 30 (°C)
